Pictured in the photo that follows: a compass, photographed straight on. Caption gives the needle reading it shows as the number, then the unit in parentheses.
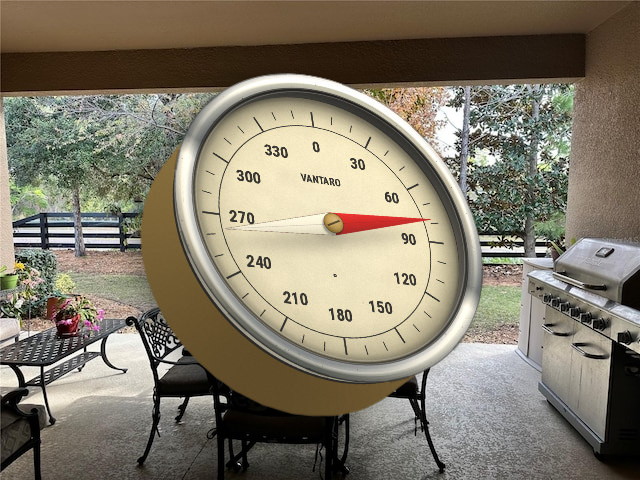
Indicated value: 80 (°)
